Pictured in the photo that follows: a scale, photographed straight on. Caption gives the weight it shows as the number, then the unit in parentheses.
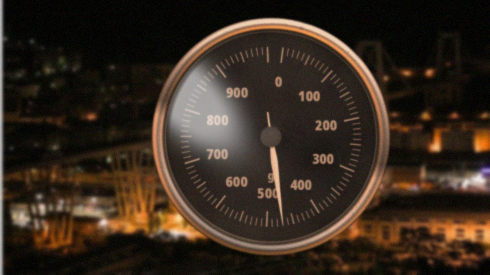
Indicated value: 470 (g)
